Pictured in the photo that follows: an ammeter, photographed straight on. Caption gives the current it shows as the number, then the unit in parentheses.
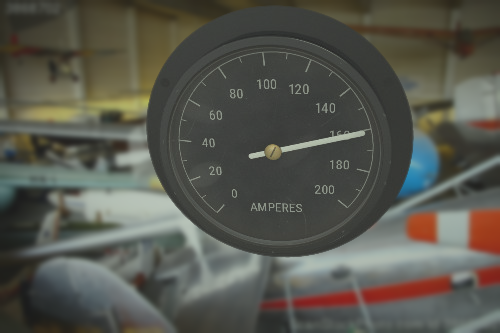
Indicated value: 160 (A)
